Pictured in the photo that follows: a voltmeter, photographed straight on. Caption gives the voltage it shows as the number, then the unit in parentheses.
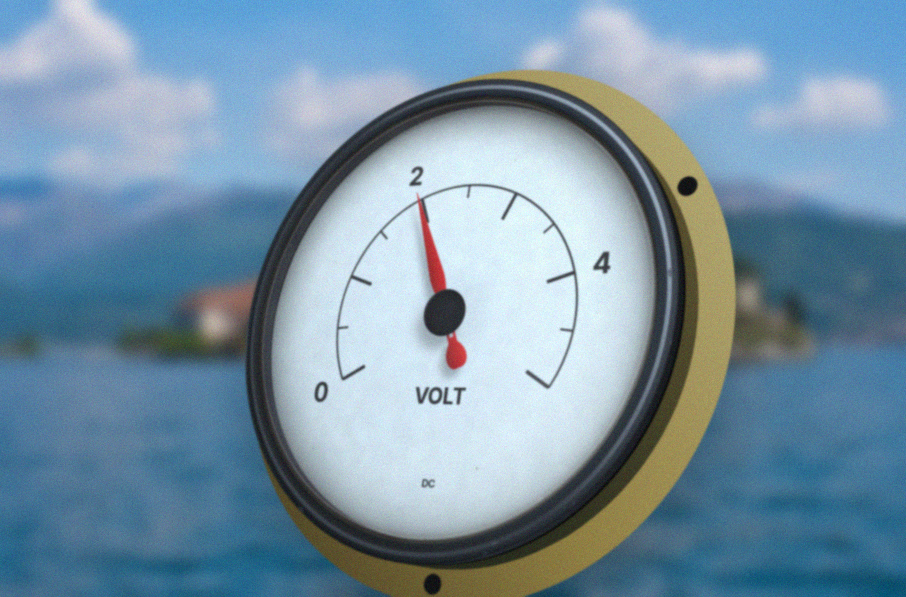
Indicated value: 2 (V)
